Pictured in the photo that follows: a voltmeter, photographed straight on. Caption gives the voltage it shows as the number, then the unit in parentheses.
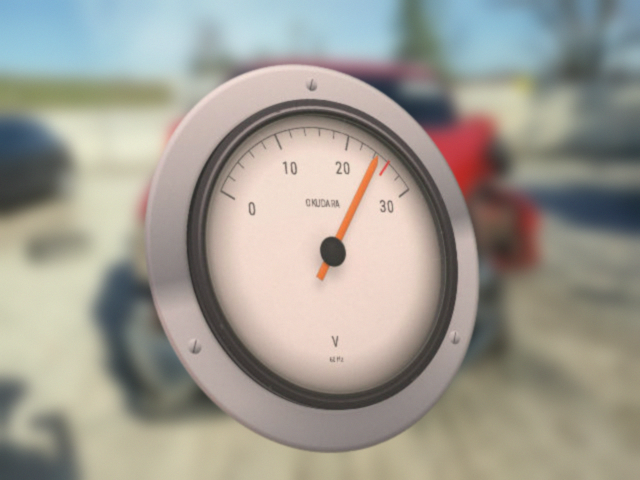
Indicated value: 24 (V)
